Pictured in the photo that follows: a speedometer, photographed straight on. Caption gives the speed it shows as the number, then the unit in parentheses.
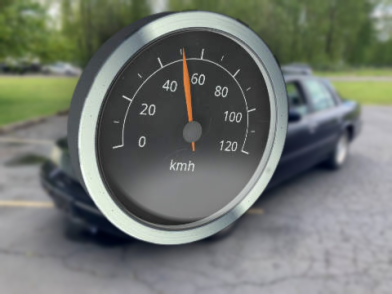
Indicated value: 50 (km/h)
